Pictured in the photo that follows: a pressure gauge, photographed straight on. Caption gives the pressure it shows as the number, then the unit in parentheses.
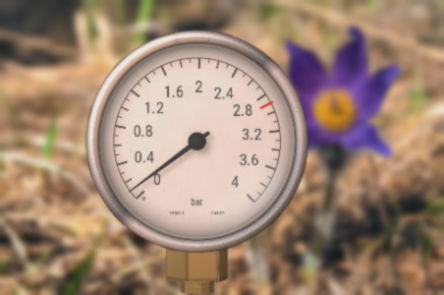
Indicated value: 0.1 (bar)
